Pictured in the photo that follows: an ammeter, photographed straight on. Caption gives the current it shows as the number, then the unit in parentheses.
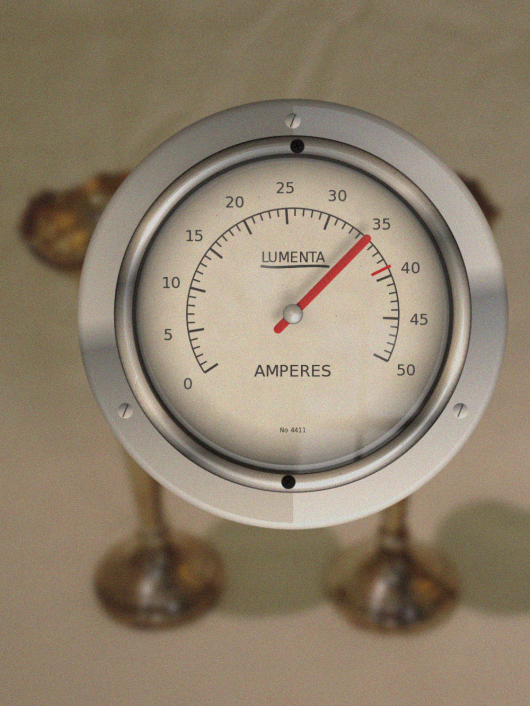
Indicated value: 35 (A)
